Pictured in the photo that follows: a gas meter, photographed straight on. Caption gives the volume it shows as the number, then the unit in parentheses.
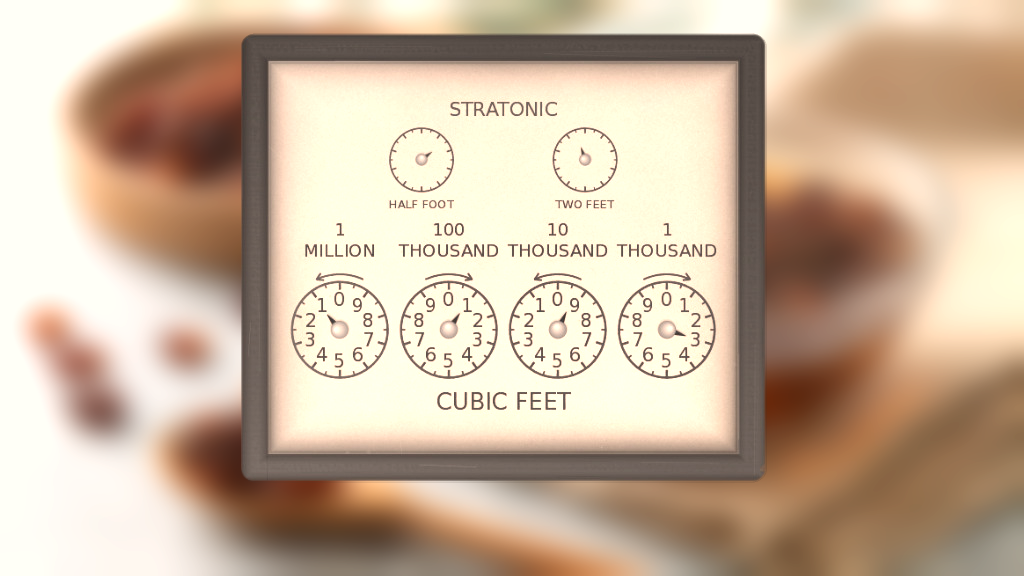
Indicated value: 109300 (ft³)
